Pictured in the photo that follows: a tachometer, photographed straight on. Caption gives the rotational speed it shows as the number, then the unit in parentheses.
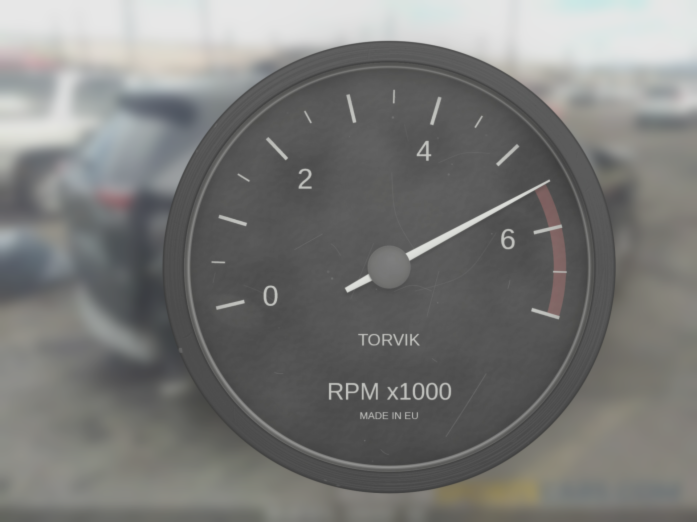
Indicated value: 5500 (rpm)
